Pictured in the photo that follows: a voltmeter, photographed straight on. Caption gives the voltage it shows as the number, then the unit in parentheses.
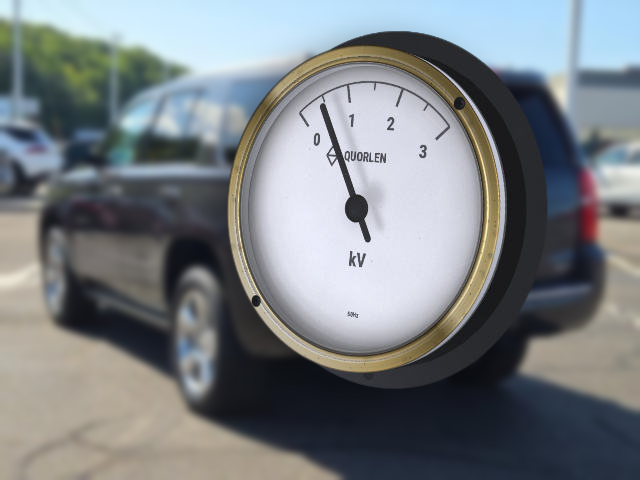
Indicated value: 0.5 (kV)
